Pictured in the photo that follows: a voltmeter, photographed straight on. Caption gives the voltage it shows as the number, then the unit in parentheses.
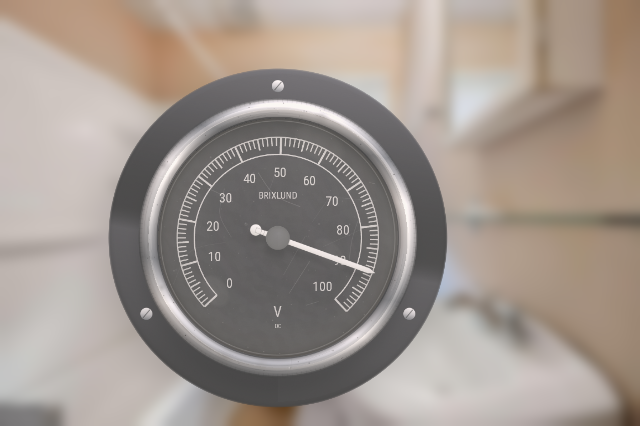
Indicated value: 90 (V)
